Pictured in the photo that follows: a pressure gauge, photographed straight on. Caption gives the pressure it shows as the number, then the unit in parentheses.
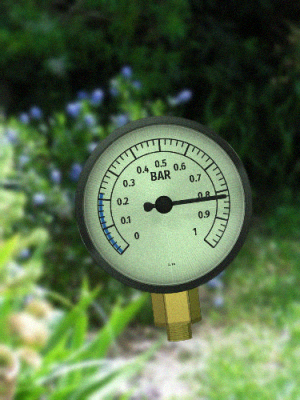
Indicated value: 0.82 (bar)
